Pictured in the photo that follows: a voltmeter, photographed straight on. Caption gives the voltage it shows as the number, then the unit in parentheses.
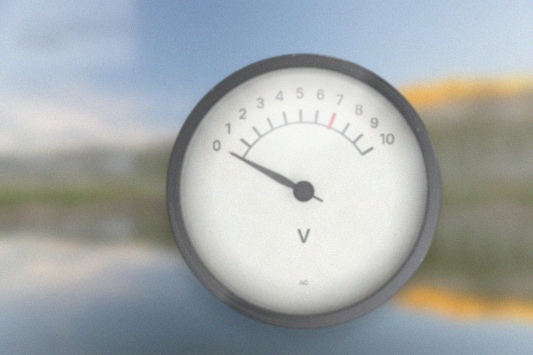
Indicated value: 0 (V)
